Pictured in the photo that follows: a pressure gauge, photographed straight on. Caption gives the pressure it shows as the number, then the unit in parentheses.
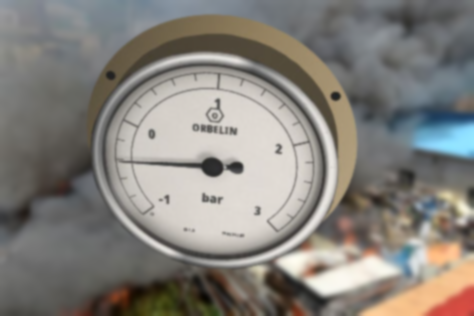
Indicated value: -0.4 (bar)
